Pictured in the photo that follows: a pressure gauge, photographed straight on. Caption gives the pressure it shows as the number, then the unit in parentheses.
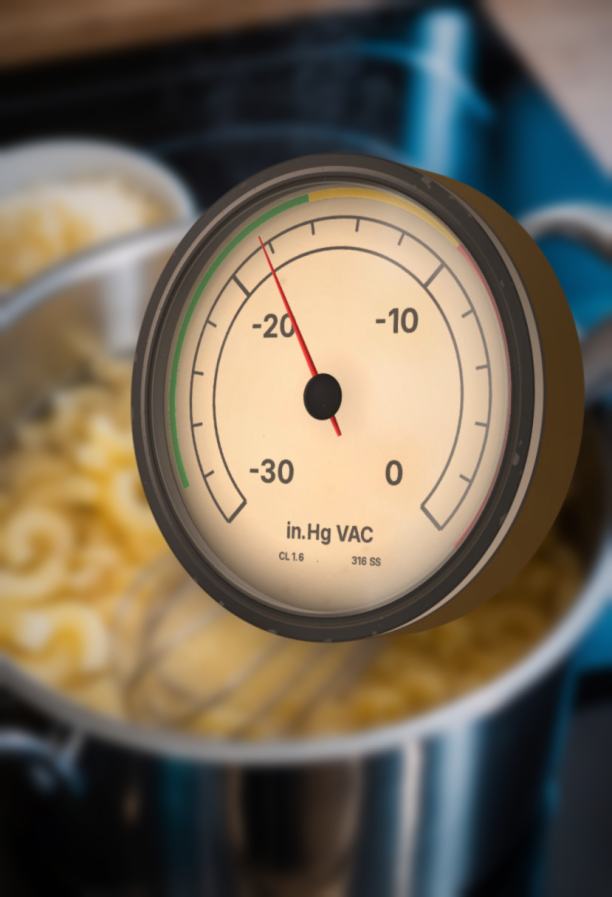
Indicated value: -18 (inHg)
